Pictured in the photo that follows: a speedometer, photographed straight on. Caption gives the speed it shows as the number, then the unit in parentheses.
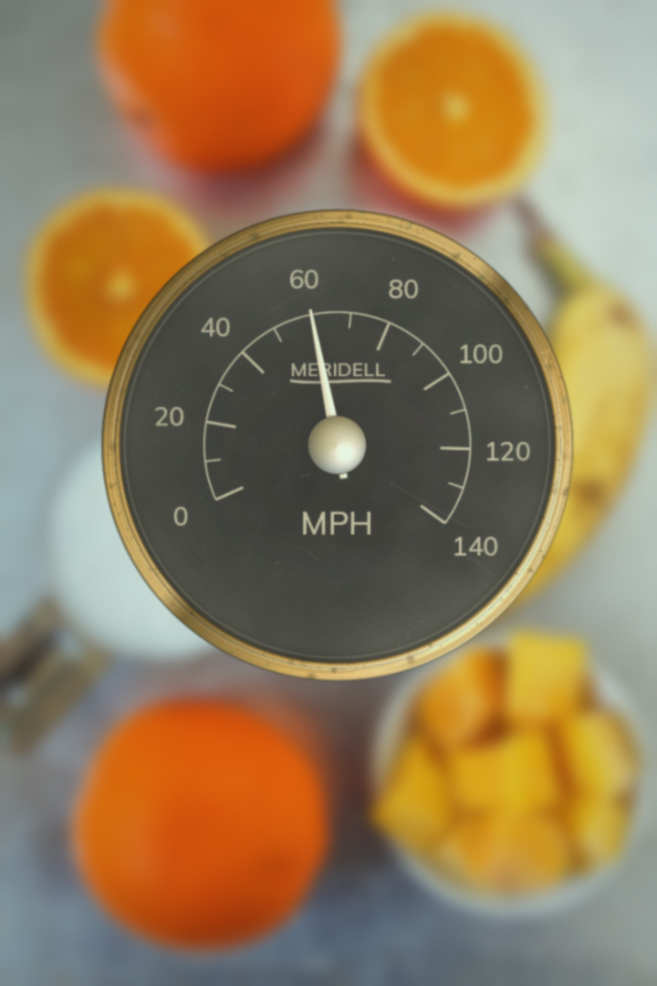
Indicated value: 60 (mph)
